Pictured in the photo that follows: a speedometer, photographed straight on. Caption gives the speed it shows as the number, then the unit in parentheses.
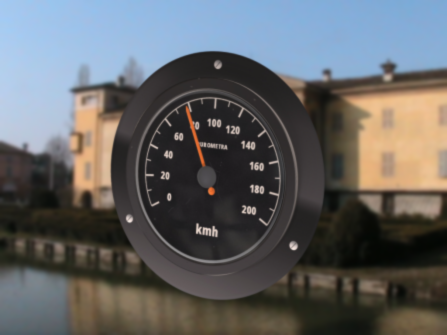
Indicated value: 80 (km/h)
